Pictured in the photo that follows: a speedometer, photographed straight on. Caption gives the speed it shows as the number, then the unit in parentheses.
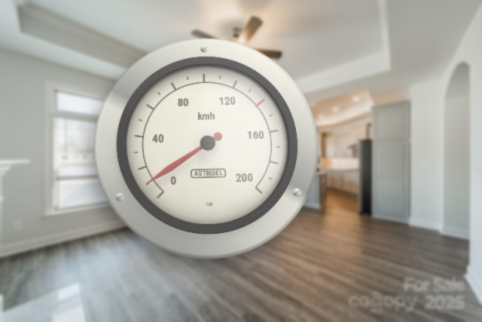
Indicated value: 10 (km/h)
